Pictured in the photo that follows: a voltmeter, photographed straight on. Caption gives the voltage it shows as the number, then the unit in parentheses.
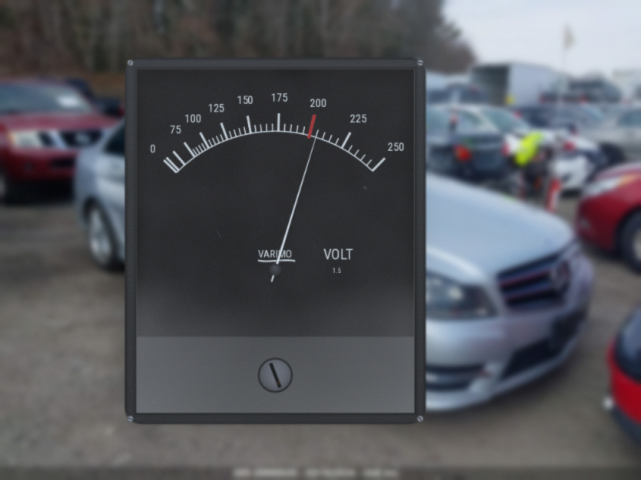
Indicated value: 205 (V)
